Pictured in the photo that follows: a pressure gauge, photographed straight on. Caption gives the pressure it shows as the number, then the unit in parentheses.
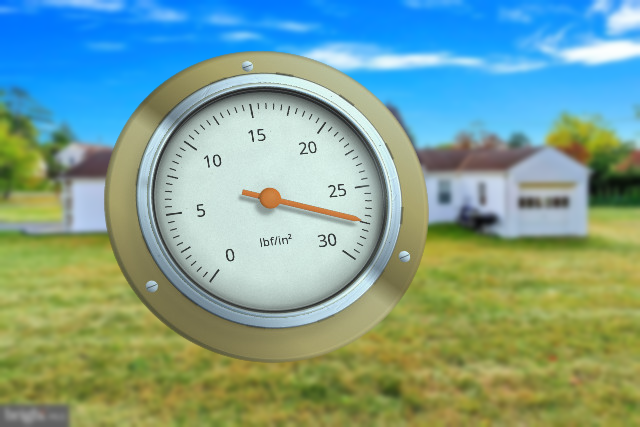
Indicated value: 27.5 (psi)
